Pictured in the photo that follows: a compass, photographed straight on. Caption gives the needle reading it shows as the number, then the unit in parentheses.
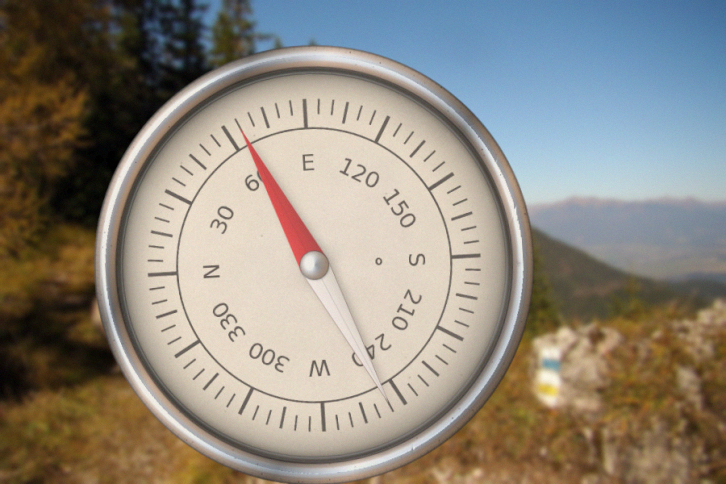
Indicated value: 65 (°)
